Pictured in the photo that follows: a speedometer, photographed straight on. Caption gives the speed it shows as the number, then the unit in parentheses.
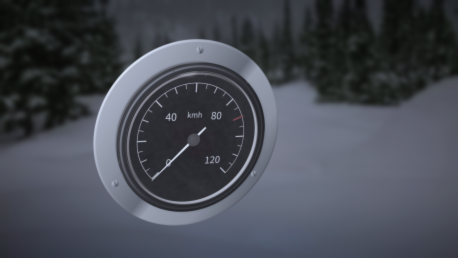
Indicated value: 0 (km/h)
